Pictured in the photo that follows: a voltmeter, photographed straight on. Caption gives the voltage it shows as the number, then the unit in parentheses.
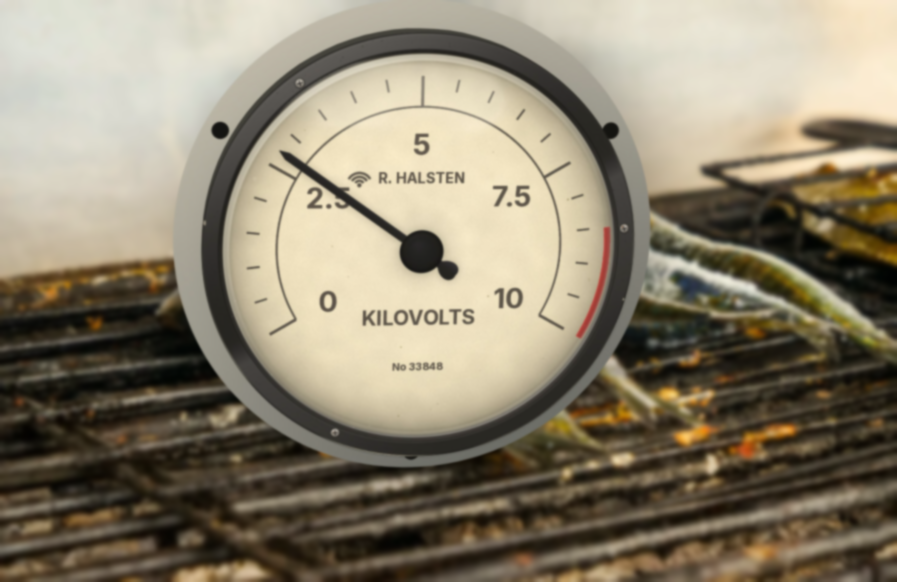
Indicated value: 2.75 (kV)
